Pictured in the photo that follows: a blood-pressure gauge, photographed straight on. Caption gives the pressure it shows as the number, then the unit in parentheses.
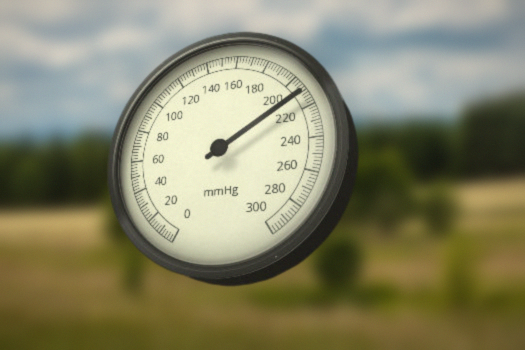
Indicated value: 210 (mmHg)
